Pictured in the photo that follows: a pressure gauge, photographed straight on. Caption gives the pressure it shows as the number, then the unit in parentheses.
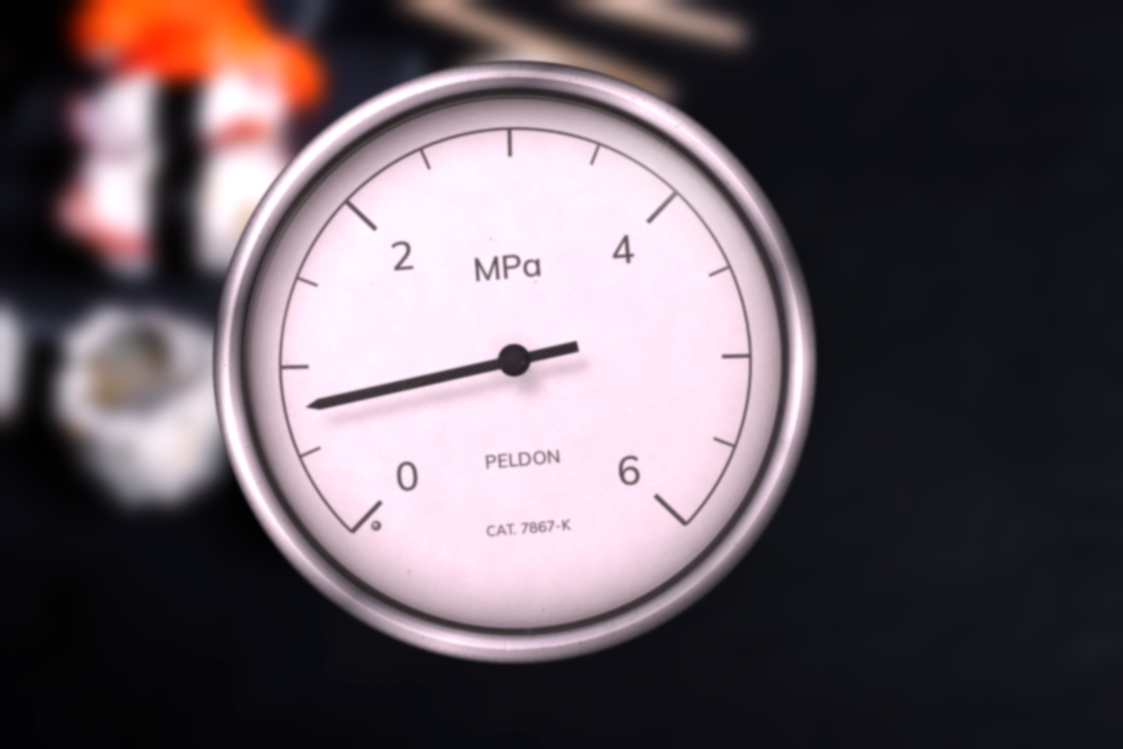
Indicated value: 0.75 (MPa)
